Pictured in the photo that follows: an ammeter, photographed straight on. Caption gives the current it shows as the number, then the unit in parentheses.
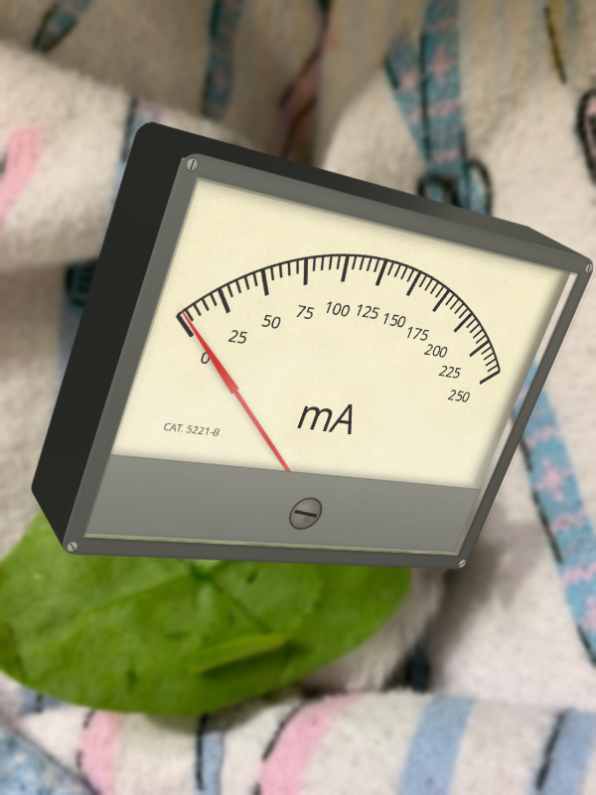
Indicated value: 2.5 (mA)
